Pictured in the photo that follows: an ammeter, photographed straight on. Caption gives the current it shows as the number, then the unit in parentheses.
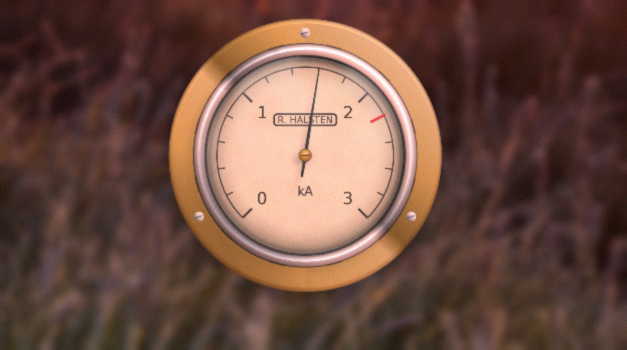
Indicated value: 1.6 (kA)
